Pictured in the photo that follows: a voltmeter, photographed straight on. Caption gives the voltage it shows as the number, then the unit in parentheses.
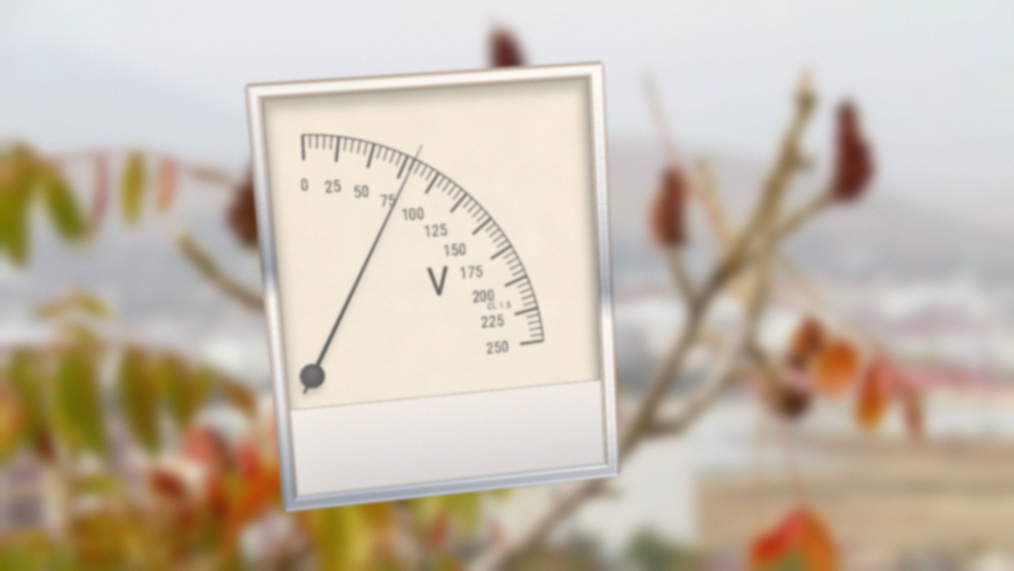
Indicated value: 80 (V)
